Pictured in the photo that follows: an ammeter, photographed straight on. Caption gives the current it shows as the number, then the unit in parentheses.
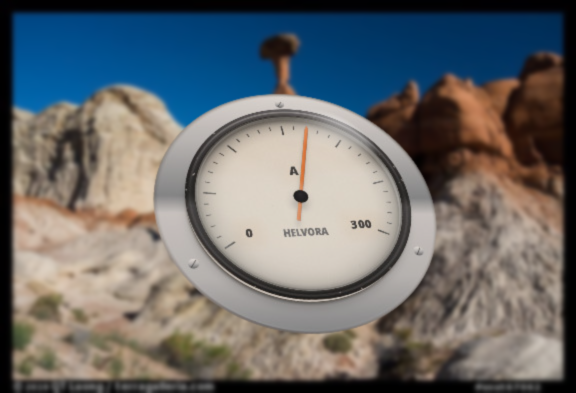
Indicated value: 170 (A)
